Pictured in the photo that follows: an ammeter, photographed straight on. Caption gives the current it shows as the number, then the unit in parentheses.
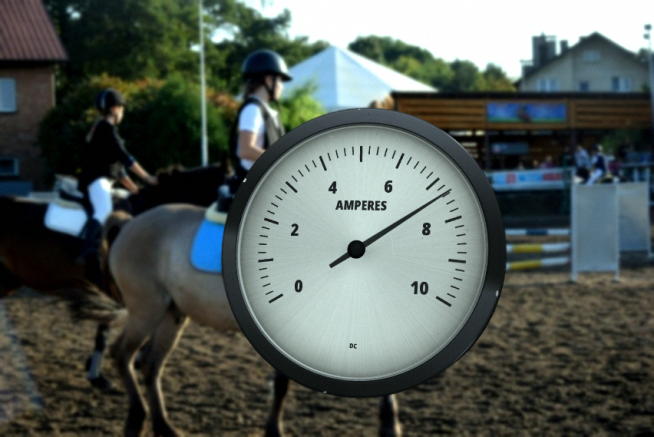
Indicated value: 7.4 (A)
